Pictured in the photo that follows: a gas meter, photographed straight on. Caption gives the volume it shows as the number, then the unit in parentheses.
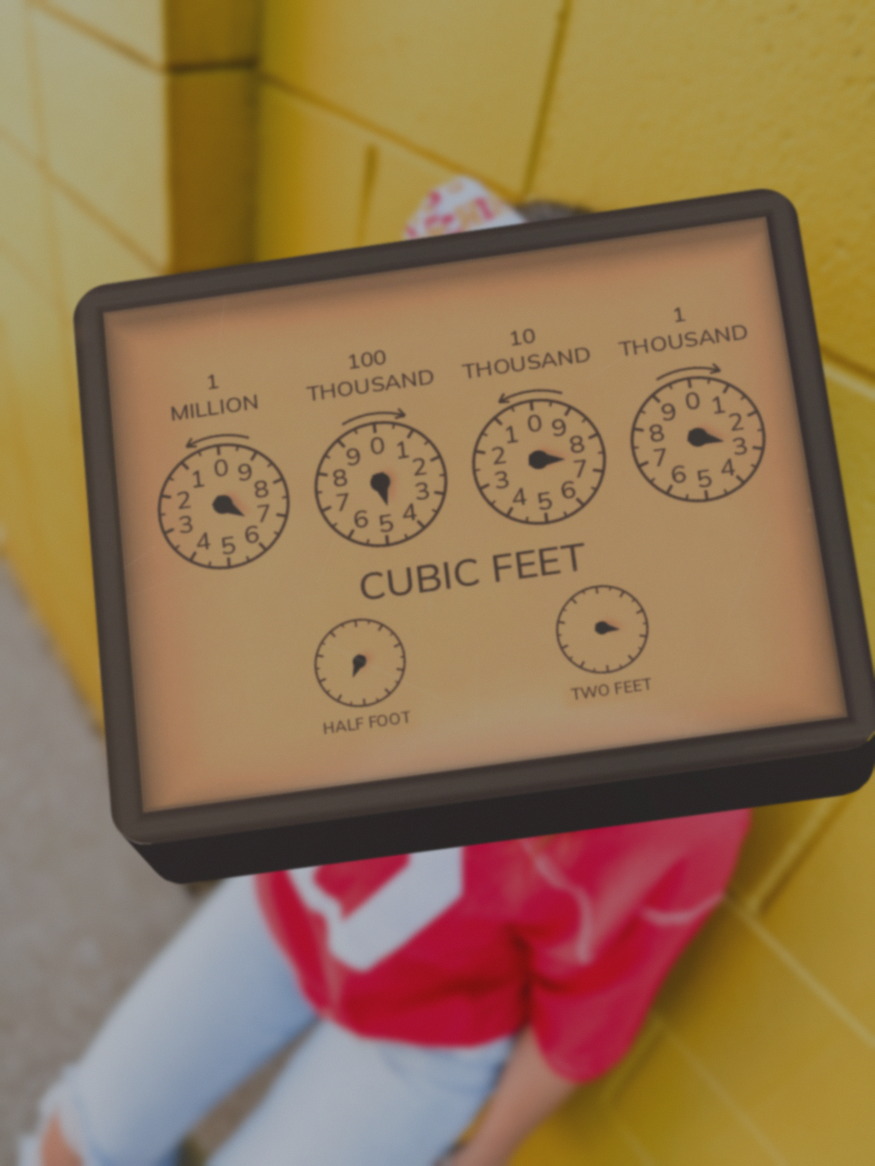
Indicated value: 647300 (ft³)
